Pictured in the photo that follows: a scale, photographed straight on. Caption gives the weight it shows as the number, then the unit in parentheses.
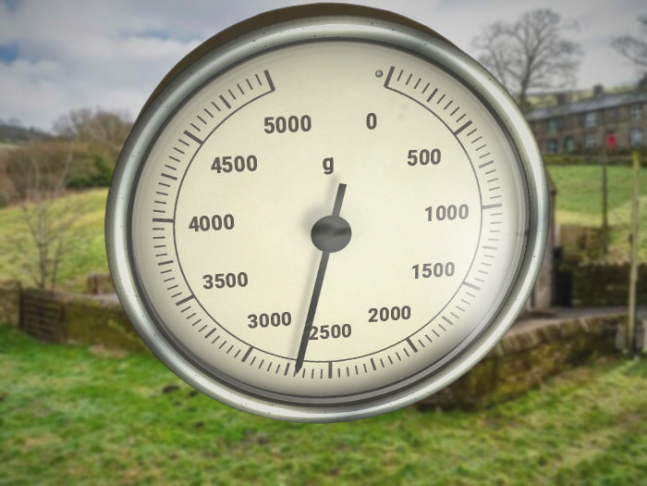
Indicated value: 2700 (g)
